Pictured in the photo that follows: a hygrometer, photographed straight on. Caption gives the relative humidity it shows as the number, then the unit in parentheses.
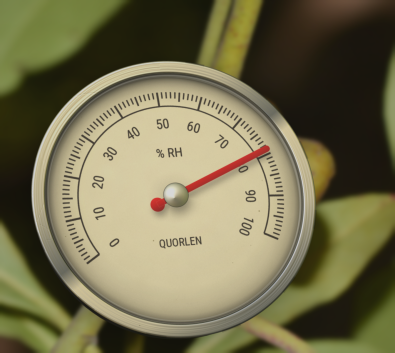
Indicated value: 79 (%)
